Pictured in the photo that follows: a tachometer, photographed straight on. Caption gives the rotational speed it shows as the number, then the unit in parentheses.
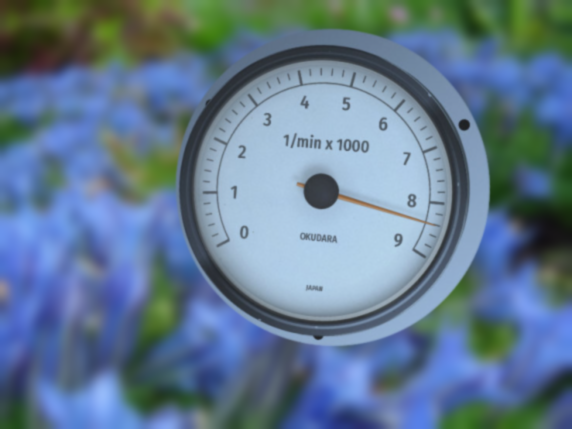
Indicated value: 8400 (rpm)
